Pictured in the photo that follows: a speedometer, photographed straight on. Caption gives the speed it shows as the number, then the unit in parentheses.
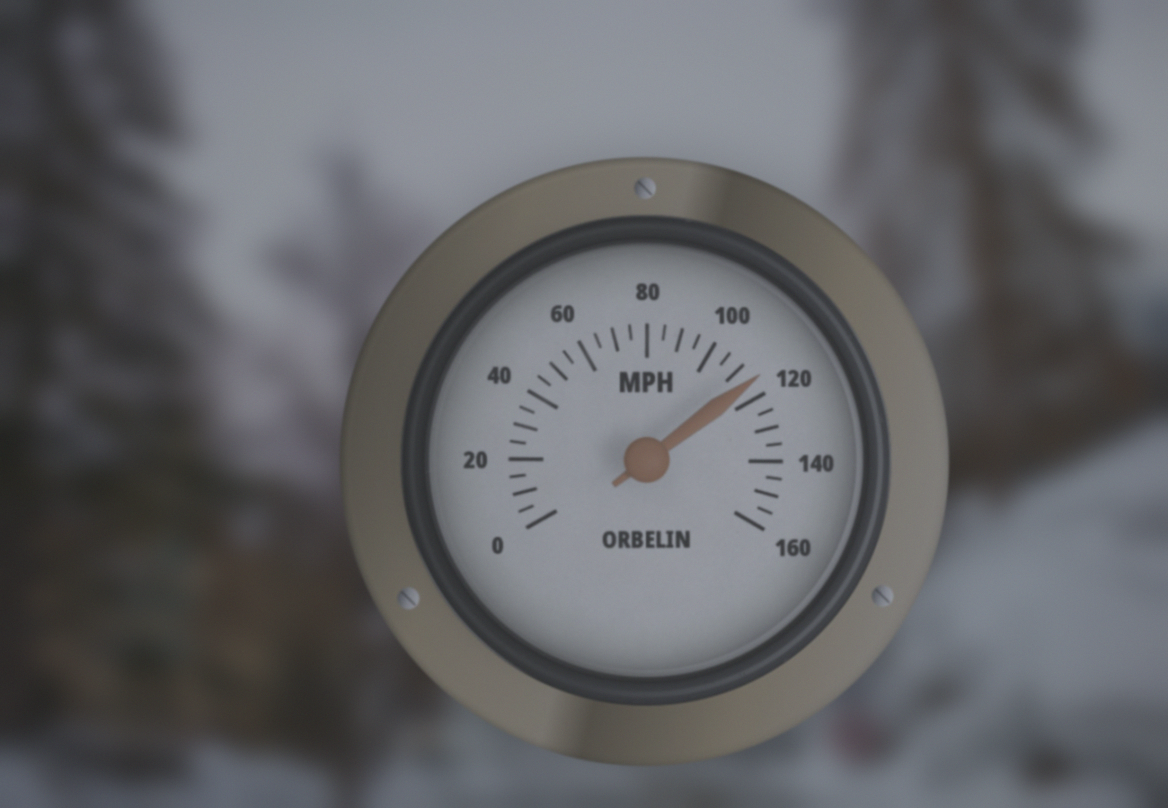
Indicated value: 115 (mph)
